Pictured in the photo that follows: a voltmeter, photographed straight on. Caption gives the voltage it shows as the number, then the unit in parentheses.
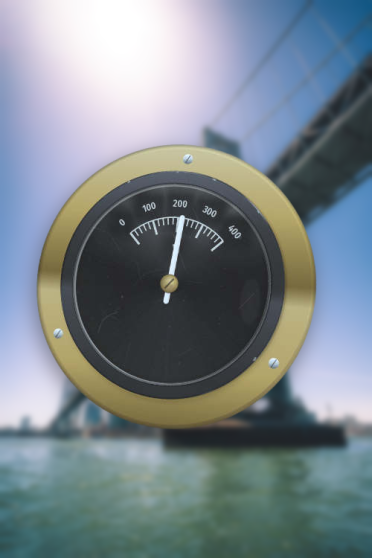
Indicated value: 220 (V)
